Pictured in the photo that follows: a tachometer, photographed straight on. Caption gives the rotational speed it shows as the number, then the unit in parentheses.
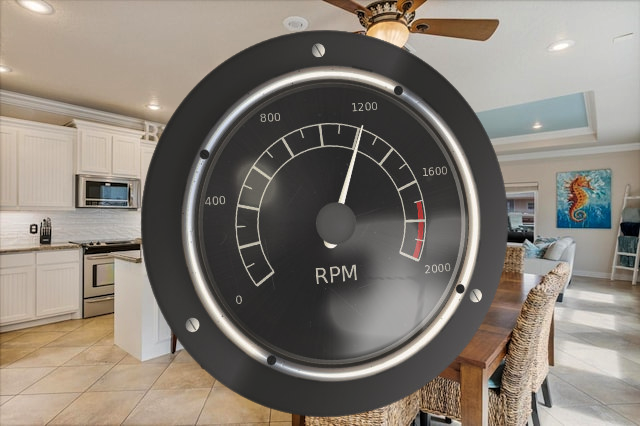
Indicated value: 1200 (rpm)
